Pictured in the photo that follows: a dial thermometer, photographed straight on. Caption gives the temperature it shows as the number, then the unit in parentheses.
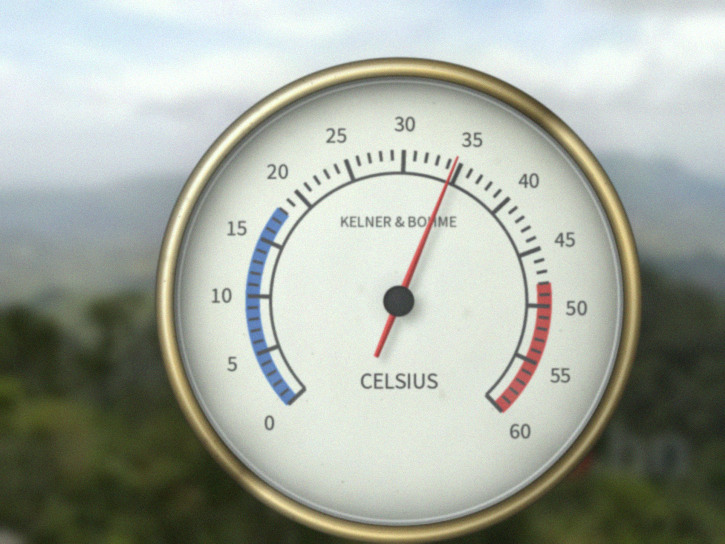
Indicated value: 34.5 (°C)
